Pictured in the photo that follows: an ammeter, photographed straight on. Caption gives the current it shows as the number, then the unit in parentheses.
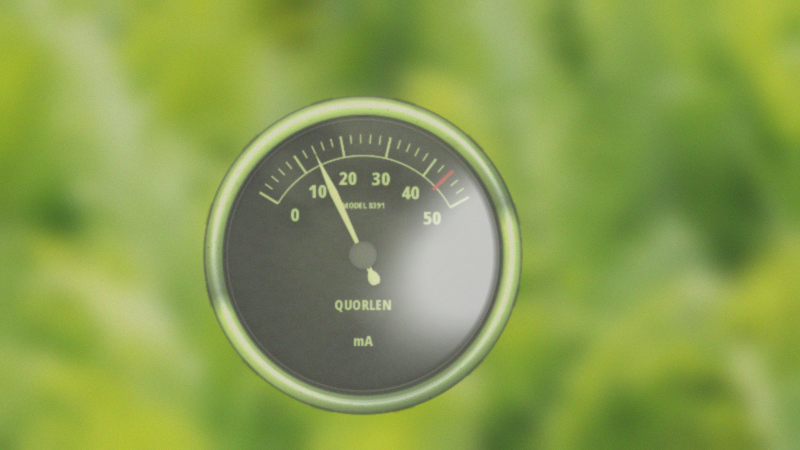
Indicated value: 14 (mA)
